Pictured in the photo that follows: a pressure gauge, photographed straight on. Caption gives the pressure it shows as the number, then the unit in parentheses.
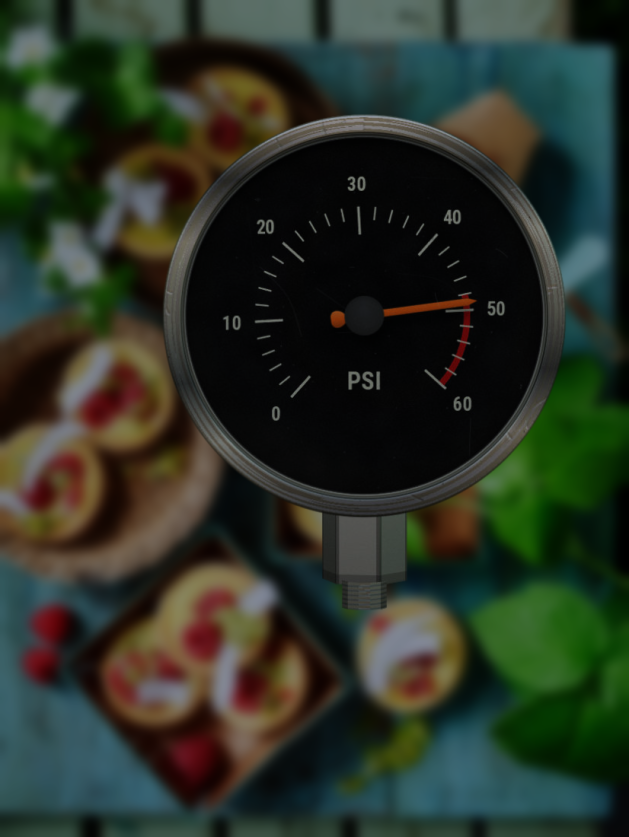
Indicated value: 49 (psi)
